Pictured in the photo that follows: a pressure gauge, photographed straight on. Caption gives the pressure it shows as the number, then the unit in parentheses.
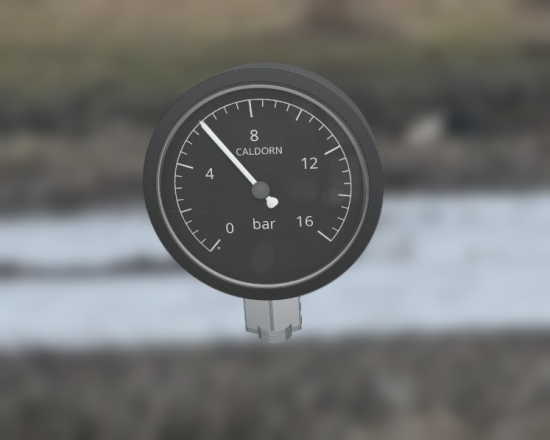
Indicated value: 6 (bar)
